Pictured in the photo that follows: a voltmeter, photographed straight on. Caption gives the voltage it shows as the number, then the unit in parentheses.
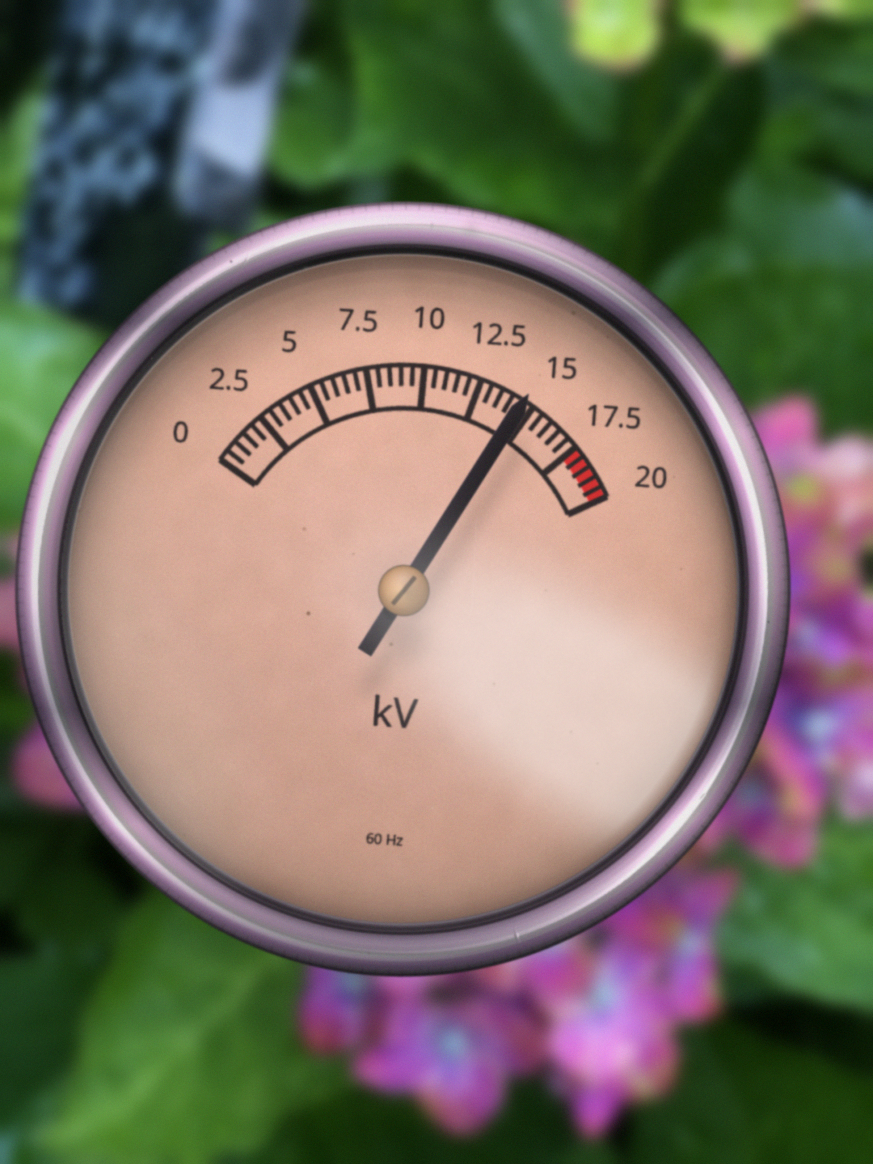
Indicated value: 14.5 (kV)
